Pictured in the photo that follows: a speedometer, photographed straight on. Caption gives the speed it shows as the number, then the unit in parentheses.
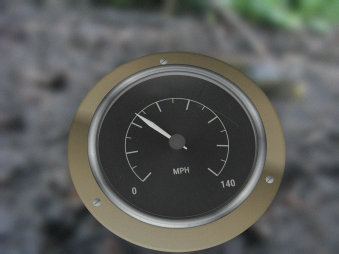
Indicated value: 45 (mph)
